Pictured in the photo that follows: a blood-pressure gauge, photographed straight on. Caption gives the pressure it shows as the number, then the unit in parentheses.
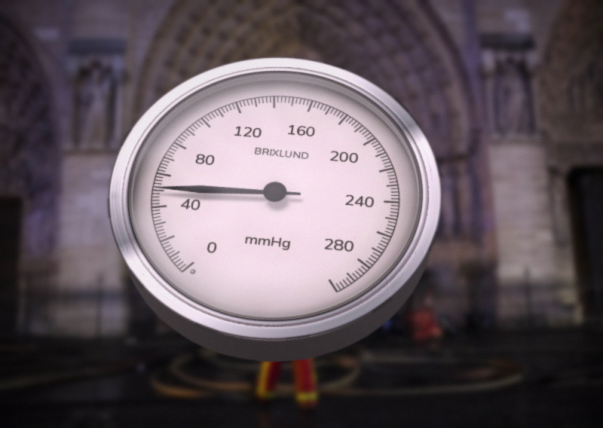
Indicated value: 50 (mmHg)
